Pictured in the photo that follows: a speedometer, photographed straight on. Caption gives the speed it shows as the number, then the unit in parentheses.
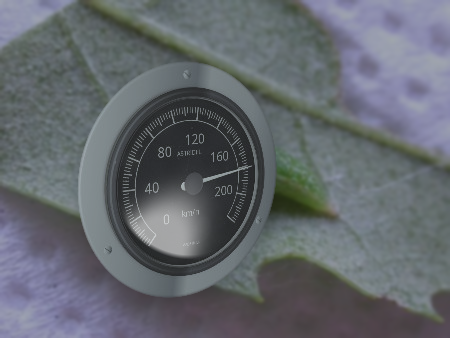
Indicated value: 180 (km/h)
